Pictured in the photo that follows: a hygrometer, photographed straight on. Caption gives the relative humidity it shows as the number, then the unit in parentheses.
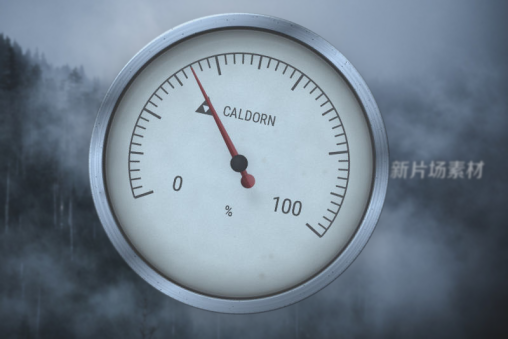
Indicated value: 34 (%)
